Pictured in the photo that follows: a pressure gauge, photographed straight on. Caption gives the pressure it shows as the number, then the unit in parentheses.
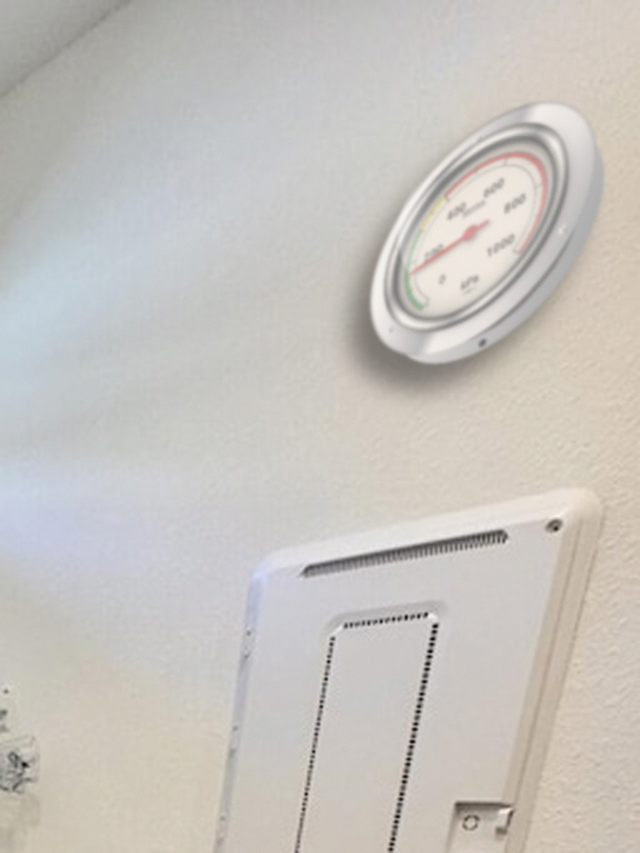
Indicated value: 150 (kPa)
